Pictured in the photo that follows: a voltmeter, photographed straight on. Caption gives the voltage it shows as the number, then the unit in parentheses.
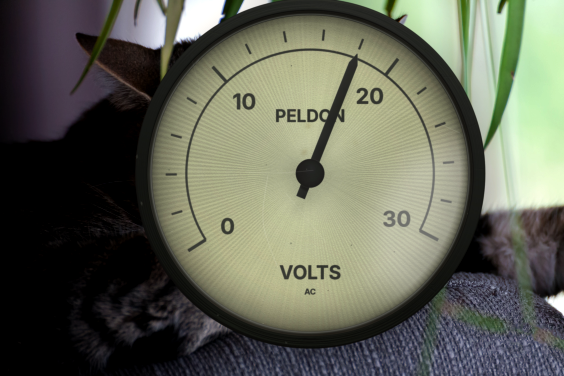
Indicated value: 18 (V)
